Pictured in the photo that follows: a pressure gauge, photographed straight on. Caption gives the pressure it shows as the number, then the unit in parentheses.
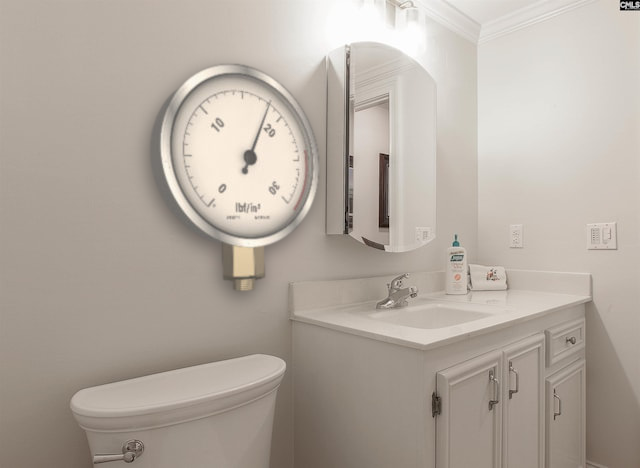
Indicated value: 18 (psi)
